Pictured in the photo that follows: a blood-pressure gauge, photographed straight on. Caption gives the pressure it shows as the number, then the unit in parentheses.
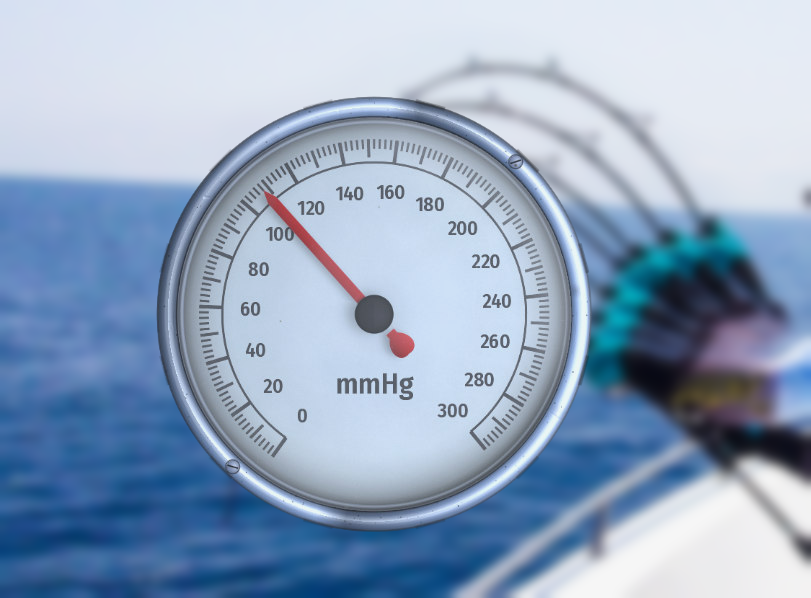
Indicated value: 108 (mmHg)
